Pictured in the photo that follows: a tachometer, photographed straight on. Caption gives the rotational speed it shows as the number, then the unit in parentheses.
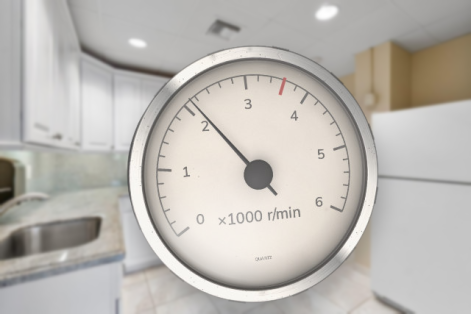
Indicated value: 2100 (rpm)
